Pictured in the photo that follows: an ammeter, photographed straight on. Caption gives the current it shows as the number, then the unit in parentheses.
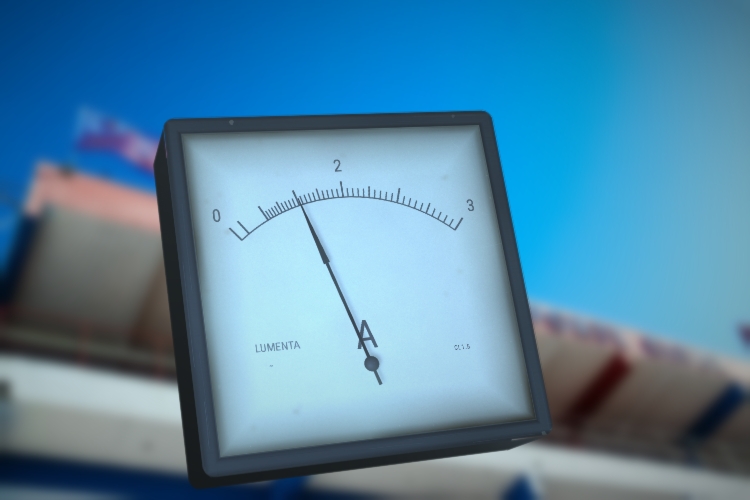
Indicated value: 1.5 (A)
